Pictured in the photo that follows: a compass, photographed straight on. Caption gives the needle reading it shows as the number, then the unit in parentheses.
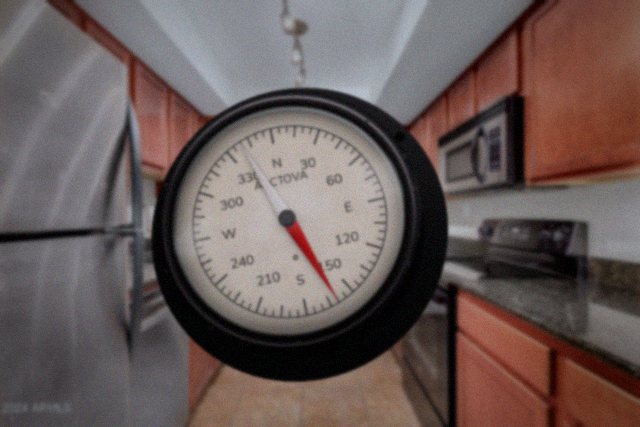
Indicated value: 160 (°)
